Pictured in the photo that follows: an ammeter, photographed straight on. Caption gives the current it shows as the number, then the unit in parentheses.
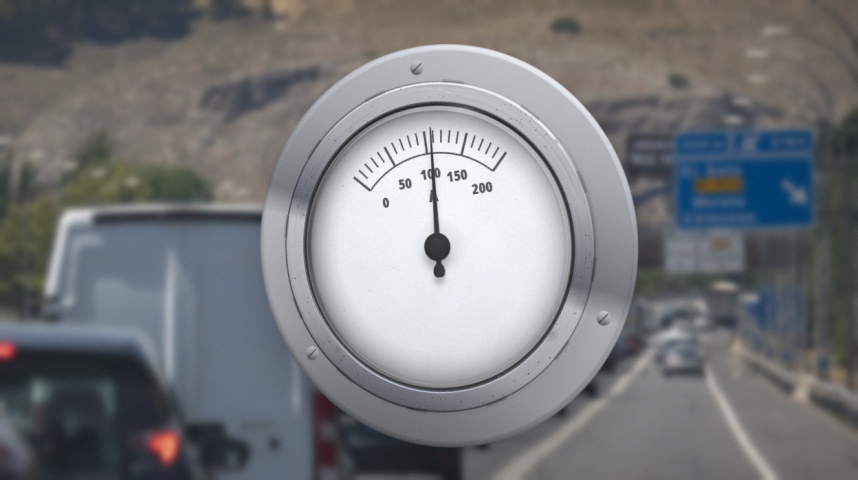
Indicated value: 110 (A)
